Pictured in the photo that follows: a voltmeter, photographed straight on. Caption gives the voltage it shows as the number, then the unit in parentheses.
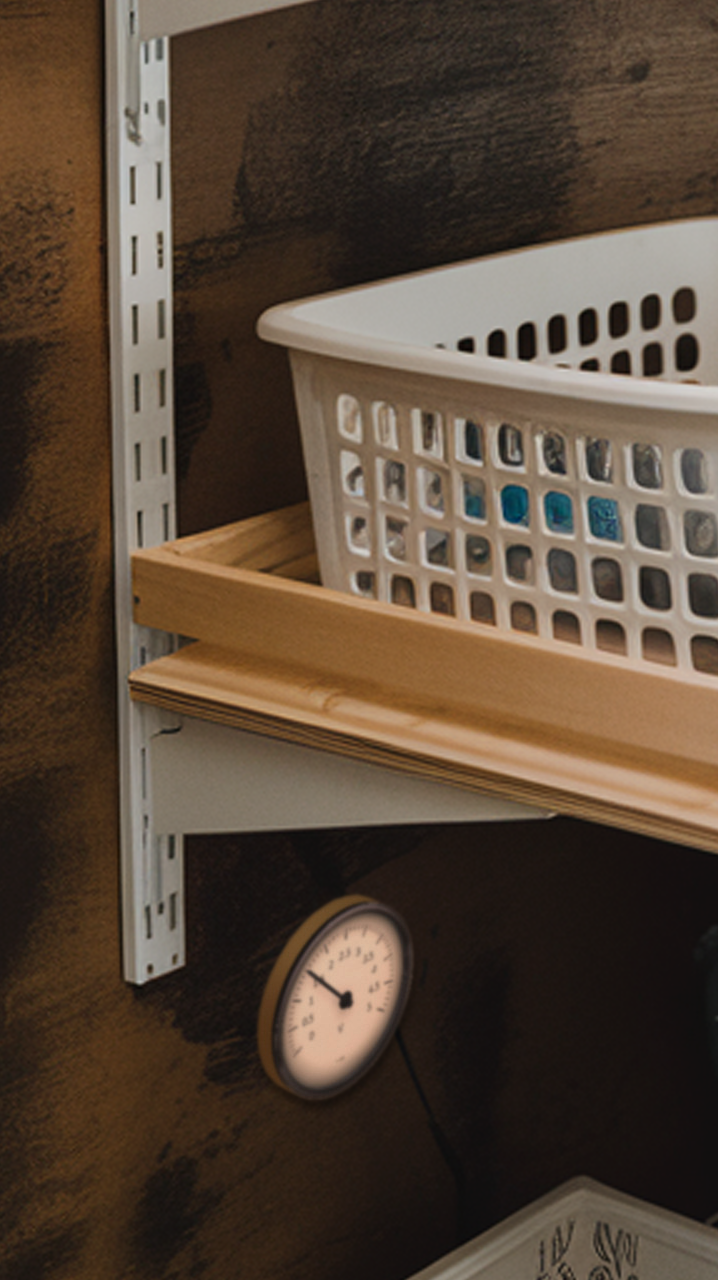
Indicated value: 1.5 (V)
